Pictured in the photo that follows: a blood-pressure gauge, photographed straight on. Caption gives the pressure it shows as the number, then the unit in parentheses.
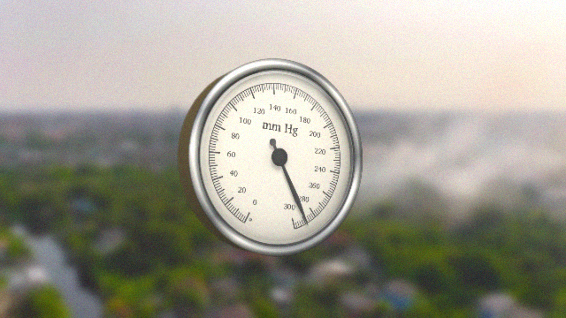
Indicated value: 290 (mmHg)
